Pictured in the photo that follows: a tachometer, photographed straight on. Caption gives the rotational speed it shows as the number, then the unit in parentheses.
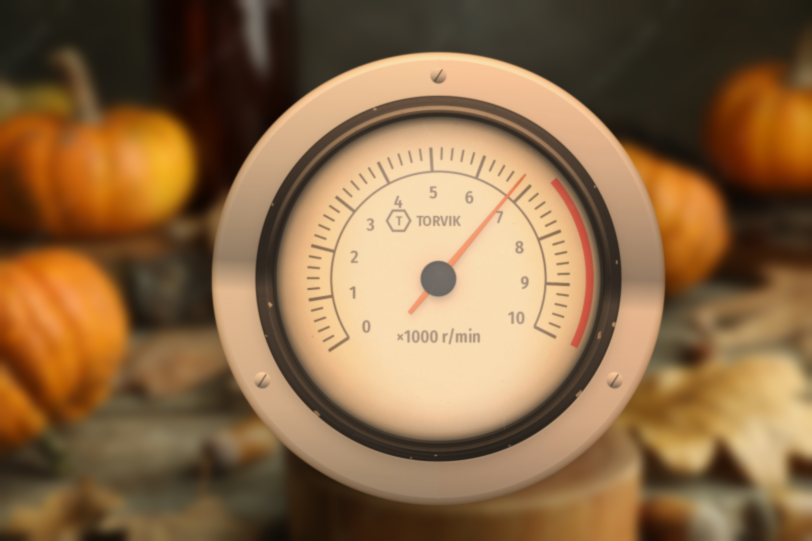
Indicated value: 6800 (rpm)
